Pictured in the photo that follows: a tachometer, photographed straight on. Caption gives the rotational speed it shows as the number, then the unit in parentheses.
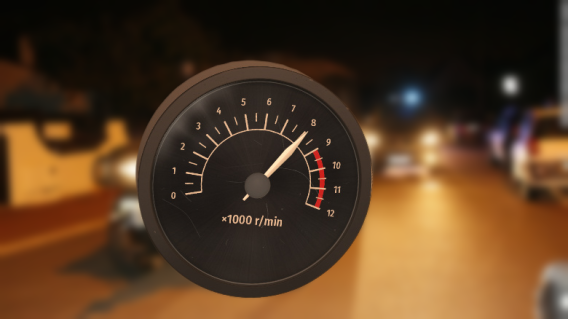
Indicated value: 8000 (rpm)
